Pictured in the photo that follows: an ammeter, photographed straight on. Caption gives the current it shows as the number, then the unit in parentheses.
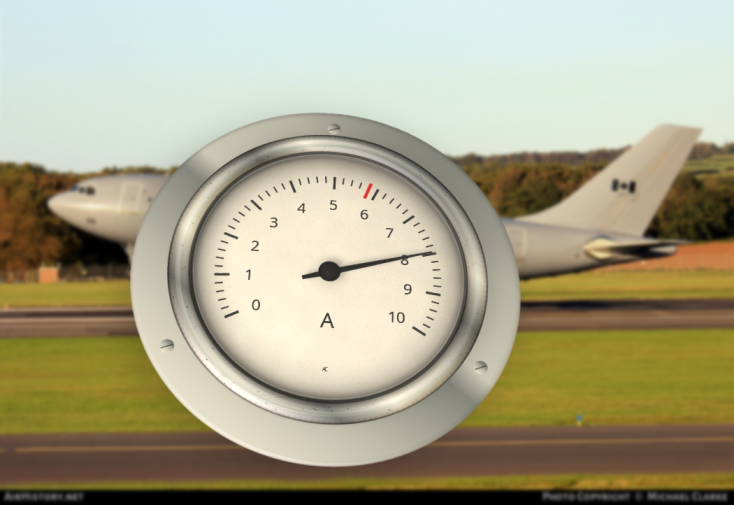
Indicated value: 8 (A)
